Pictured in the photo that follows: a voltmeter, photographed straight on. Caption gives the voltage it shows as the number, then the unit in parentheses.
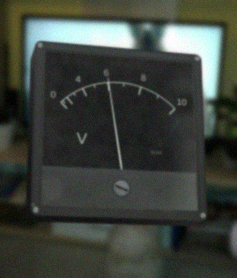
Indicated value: 6 (V)
